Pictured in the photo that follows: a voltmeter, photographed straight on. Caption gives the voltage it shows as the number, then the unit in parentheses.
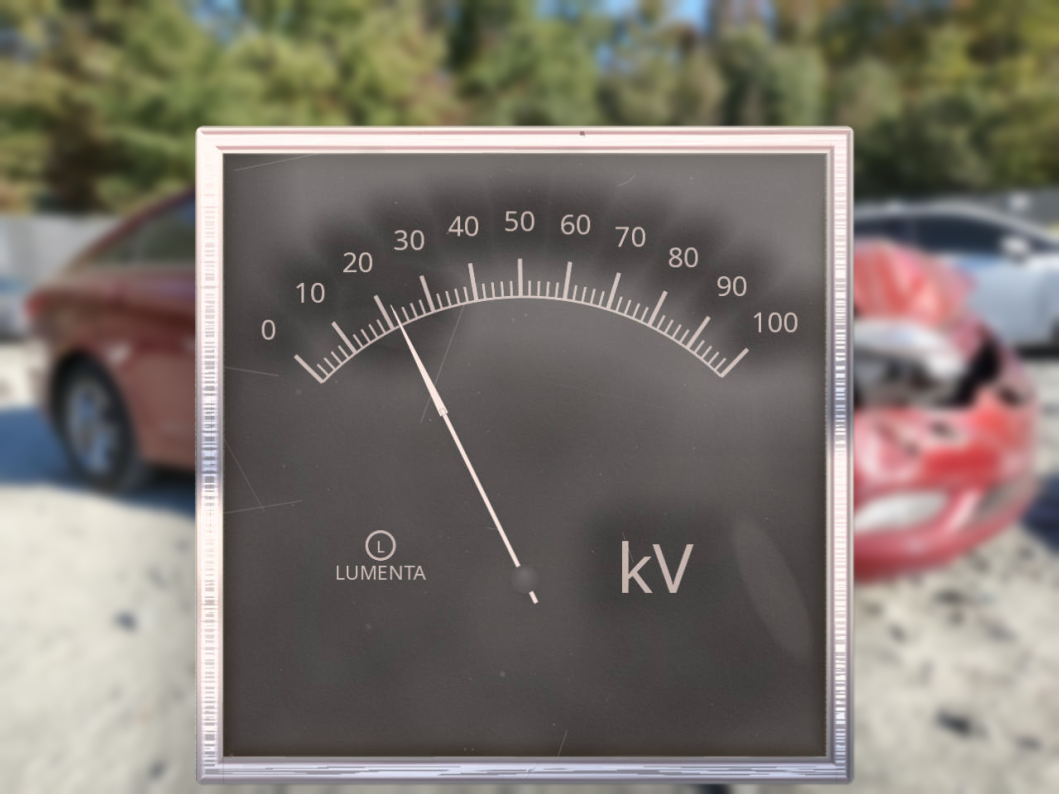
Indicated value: 22 (kV)
